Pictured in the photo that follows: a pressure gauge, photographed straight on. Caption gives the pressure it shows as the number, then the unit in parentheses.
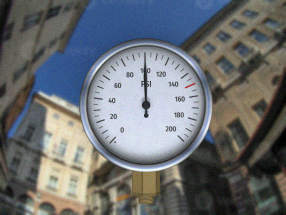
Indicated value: 100 (psi)
